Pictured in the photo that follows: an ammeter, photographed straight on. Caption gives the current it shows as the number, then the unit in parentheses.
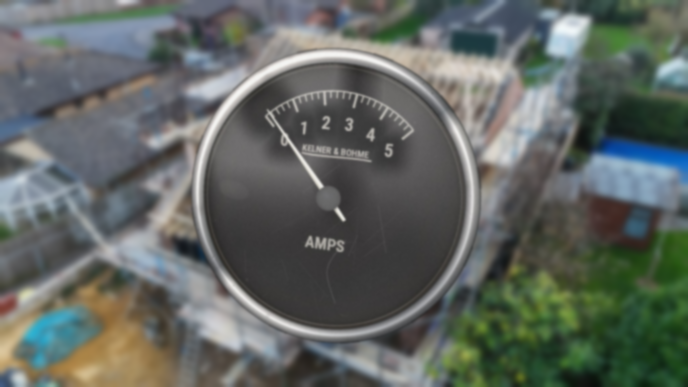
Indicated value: 0.2 (A)
